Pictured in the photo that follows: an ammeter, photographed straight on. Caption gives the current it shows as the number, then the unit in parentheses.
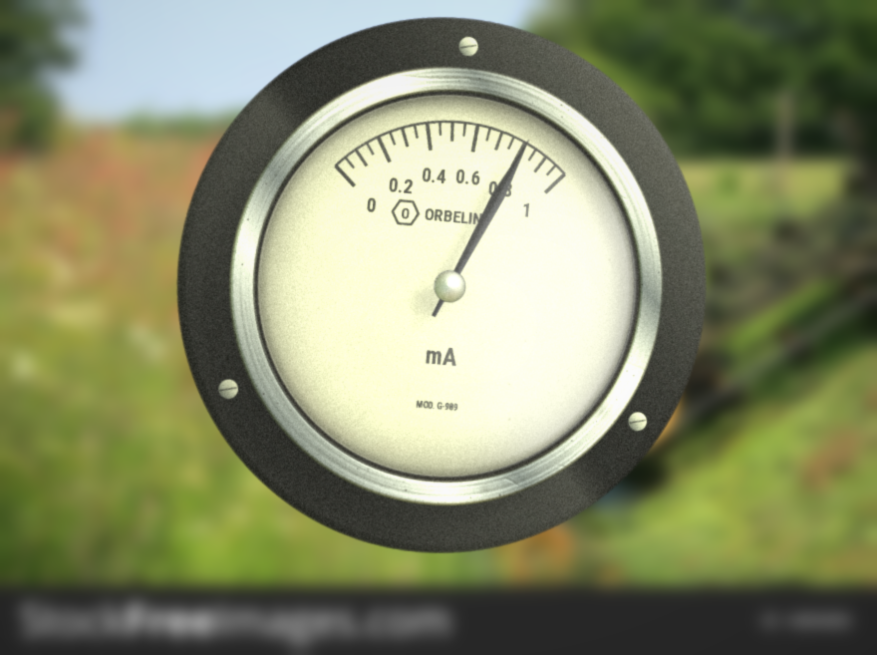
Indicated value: 0.8 (mA)
